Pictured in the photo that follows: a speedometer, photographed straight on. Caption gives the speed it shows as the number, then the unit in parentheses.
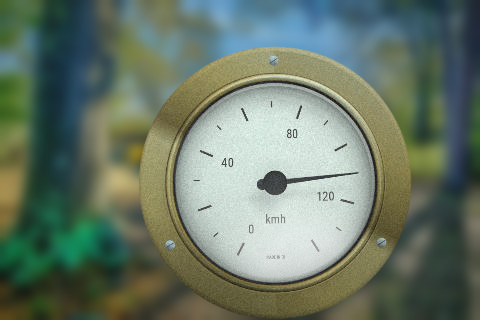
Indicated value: 110 (km/h)
